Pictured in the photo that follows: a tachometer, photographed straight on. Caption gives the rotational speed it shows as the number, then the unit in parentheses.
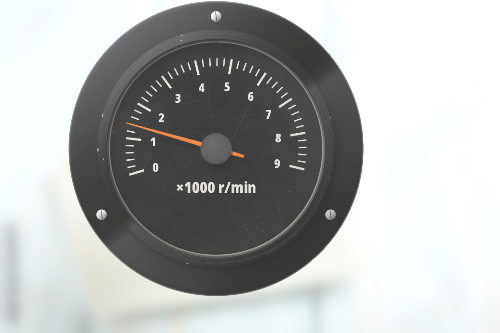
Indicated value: 1400 (rpm)
